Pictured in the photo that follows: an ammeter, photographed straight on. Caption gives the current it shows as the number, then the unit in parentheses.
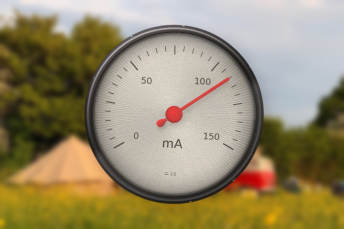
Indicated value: 110 (mA)
